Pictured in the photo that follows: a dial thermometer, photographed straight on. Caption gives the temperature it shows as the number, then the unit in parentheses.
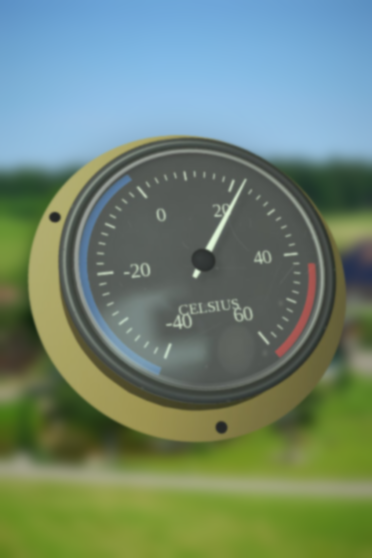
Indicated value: 22 (°C)
